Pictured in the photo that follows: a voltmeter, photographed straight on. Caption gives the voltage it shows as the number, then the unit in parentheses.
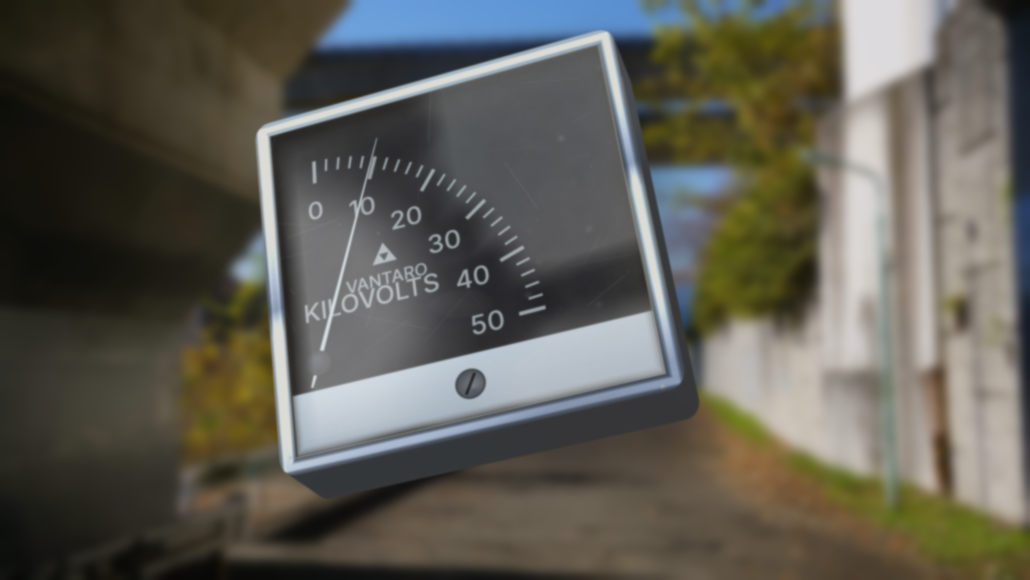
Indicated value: 10 (kV)
